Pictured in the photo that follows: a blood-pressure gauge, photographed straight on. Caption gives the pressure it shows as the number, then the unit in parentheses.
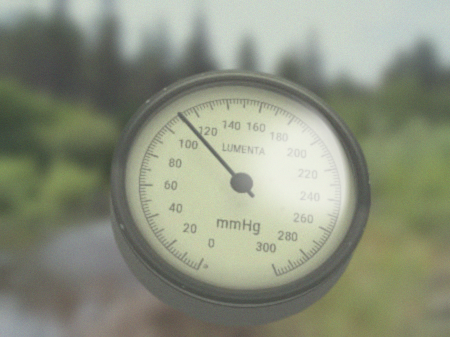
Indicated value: 110 (mmHg)
